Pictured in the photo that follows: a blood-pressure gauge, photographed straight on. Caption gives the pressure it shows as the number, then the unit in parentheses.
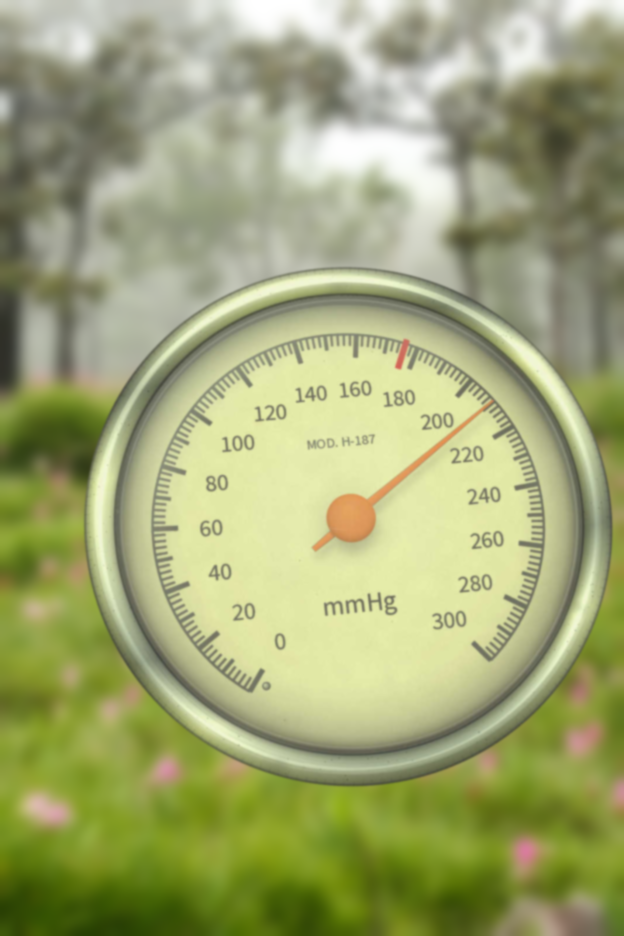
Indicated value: 210 (mmHg)
